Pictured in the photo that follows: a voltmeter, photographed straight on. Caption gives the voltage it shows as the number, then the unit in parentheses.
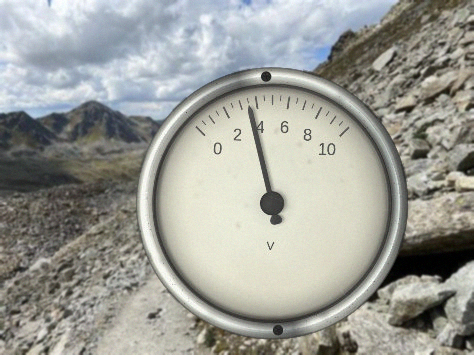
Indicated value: 3.5 (V)
